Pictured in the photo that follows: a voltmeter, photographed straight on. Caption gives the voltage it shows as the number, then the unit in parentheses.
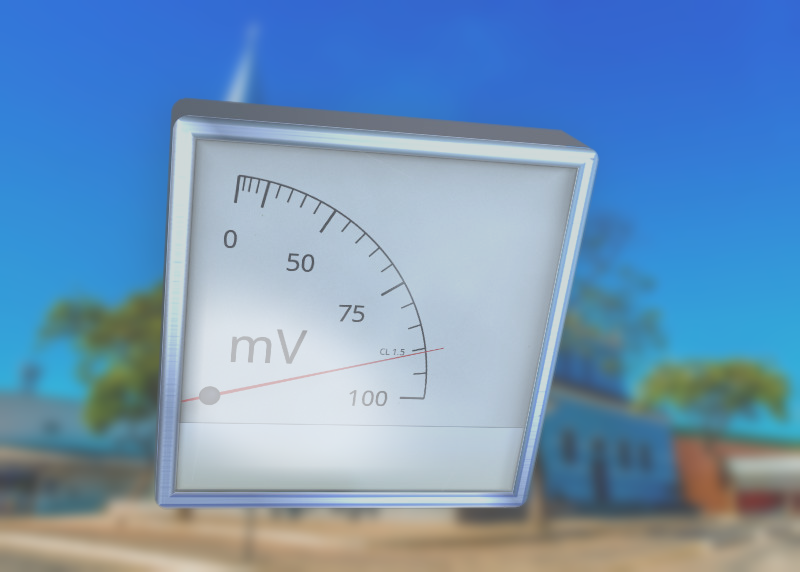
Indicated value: 90 (mV)
